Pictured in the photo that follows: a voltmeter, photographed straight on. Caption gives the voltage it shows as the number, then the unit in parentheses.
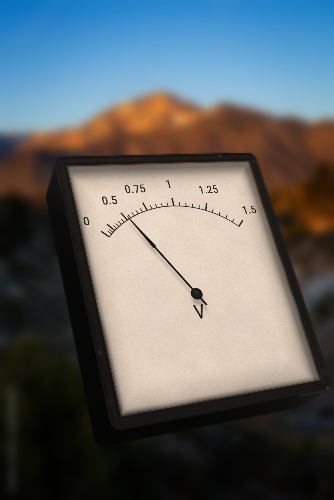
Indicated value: 0.5 (V)
